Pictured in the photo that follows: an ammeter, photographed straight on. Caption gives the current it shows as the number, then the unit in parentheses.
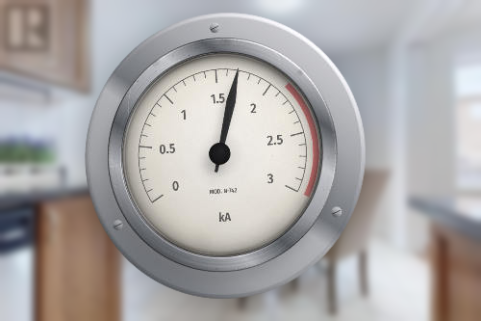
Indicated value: 1.7 (kA)
